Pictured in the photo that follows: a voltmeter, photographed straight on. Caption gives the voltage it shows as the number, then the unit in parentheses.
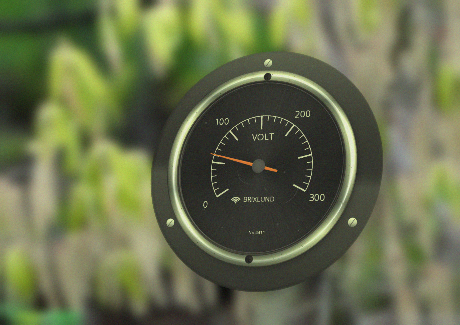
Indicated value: 60 (V)
